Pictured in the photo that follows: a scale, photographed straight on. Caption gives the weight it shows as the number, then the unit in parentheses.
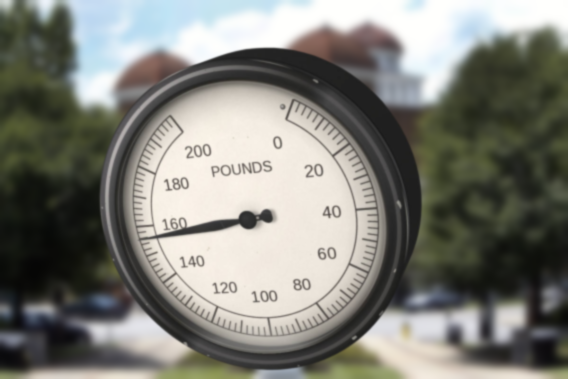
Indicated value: 156 (lb)
